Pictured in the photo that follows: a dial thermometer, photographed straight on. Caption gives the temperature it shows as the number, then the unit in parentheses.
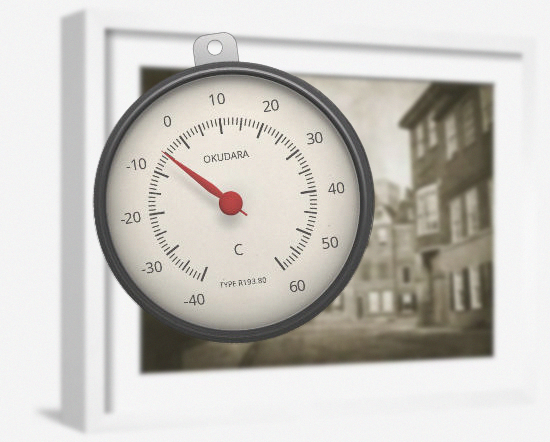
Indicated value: -5 (°C)
